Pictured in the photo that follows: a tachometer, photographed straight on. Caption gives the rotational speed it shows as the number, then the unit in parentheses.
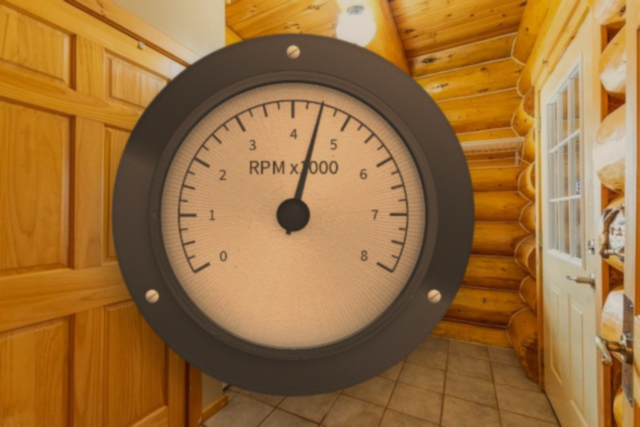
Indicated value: 4500 (rpm)
